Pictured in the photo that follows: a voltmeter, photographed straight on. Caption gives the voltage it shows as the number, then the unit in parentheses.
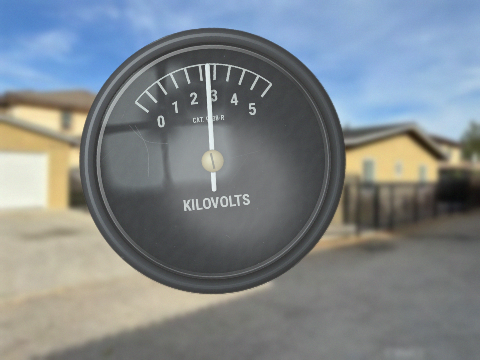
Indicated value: 2.75 (kV)
